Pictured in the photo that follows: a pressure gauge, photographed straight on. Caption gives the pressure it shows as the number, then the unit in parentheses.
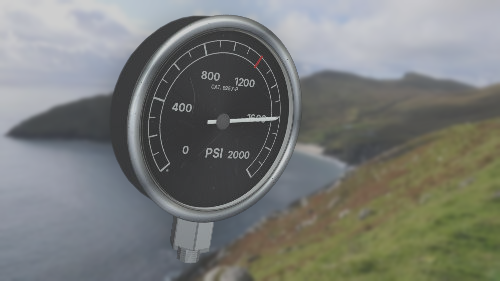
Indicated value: 1600 (psi)
